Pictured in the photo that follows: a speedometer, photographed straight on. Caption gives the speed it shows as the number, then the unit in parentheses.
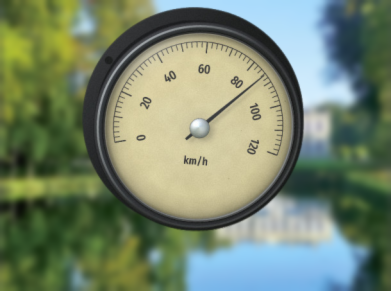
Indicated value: 86 (km/h)
